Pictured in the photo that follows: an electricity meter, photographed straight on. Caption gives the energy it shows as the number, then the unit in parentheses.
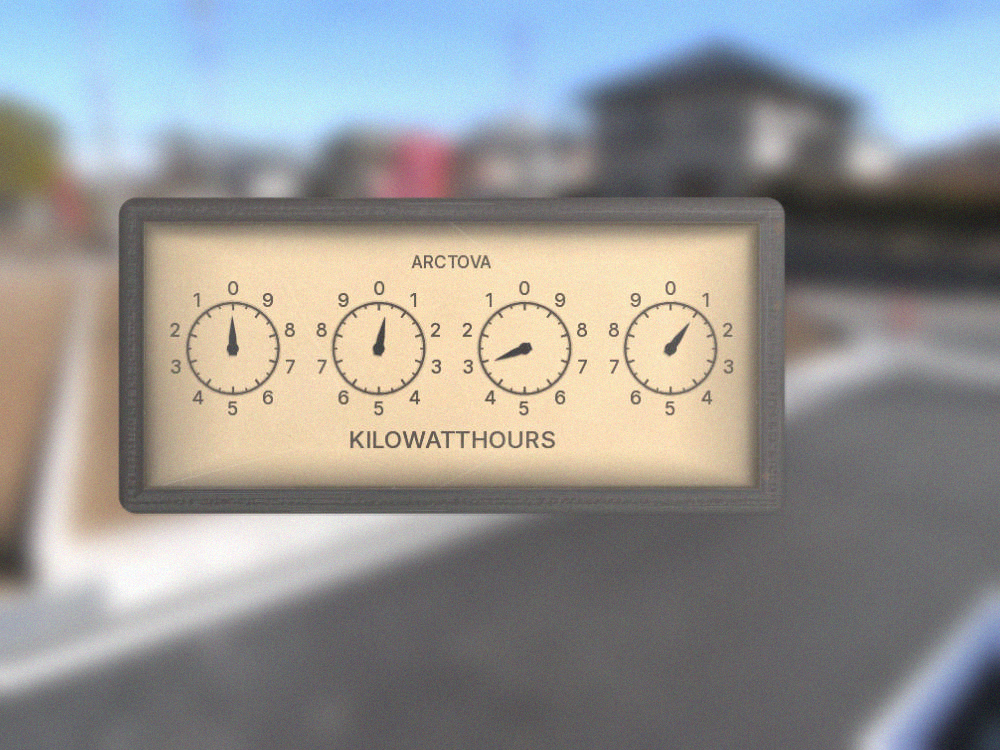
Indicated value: 31 (kWh)
